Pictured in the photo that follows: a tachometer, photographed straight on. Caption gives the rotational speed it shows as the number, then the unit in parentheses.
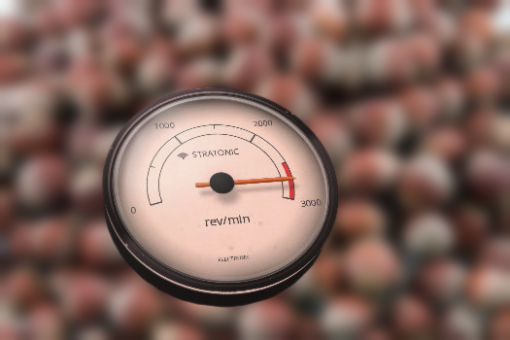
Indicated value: 2750 (rpm)
